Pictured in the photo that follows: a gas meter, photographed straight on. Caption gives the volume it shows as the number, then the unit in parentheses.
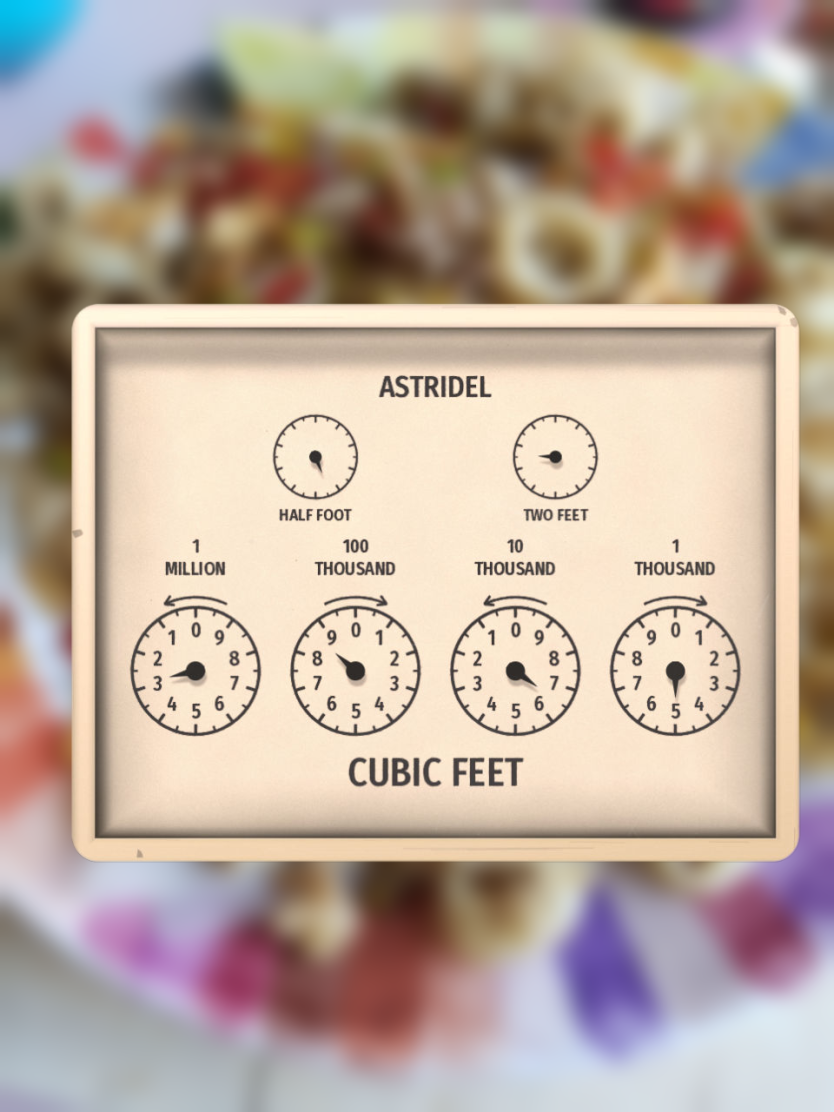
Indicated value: 286500 (ft³)
